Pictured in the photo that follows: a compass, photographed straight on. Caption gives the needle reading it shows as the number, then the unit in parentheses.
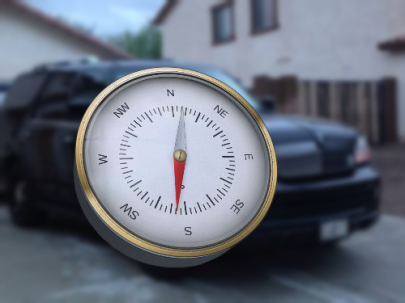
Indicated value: 190 (°)
